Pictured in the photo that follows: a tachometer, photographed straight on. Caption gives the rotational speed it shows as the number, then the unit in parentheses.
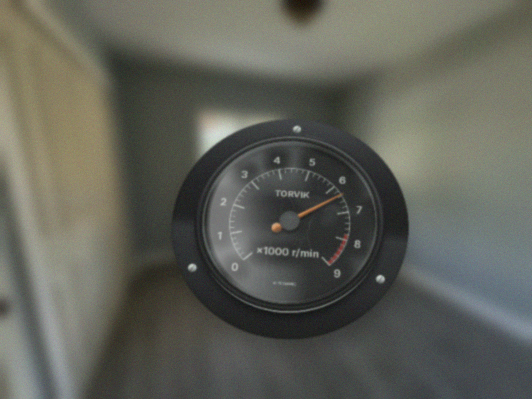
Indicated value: 6400 (rpm)
